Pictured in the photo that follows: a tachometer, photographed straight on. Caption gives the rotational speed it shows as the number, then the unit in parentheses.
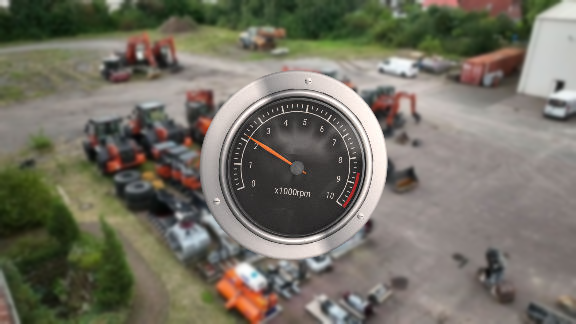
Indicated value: 2200 (rpm)
